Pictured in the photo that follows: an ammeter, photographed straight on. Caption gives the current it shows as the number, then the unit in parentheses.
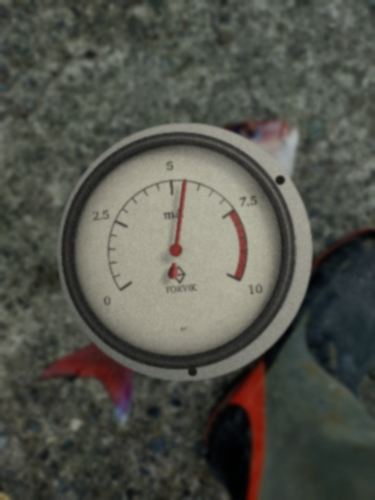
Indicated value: 5.5 (mA)
